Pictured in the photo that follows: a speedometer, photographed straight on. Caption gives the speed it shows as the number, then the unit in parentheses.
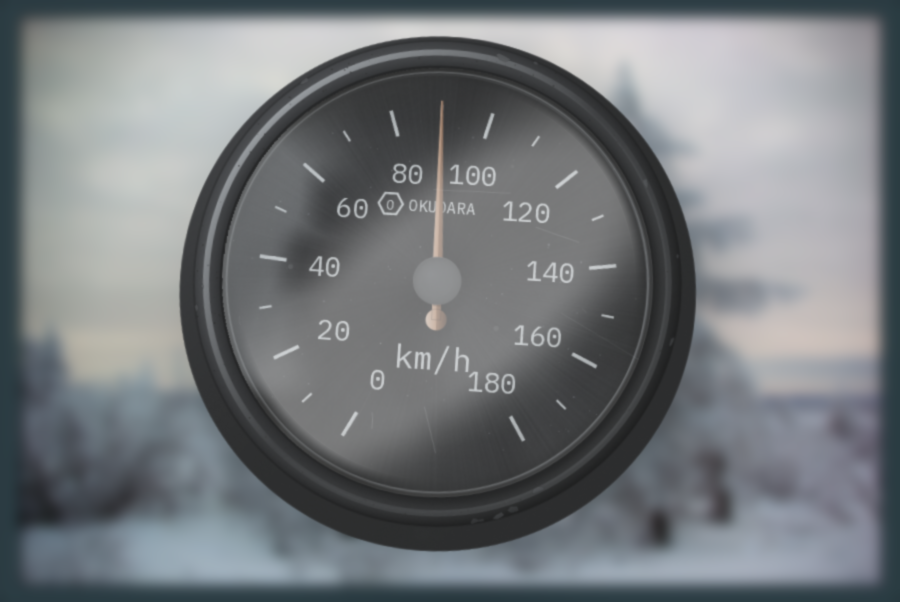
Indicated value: 90 (km/h)
